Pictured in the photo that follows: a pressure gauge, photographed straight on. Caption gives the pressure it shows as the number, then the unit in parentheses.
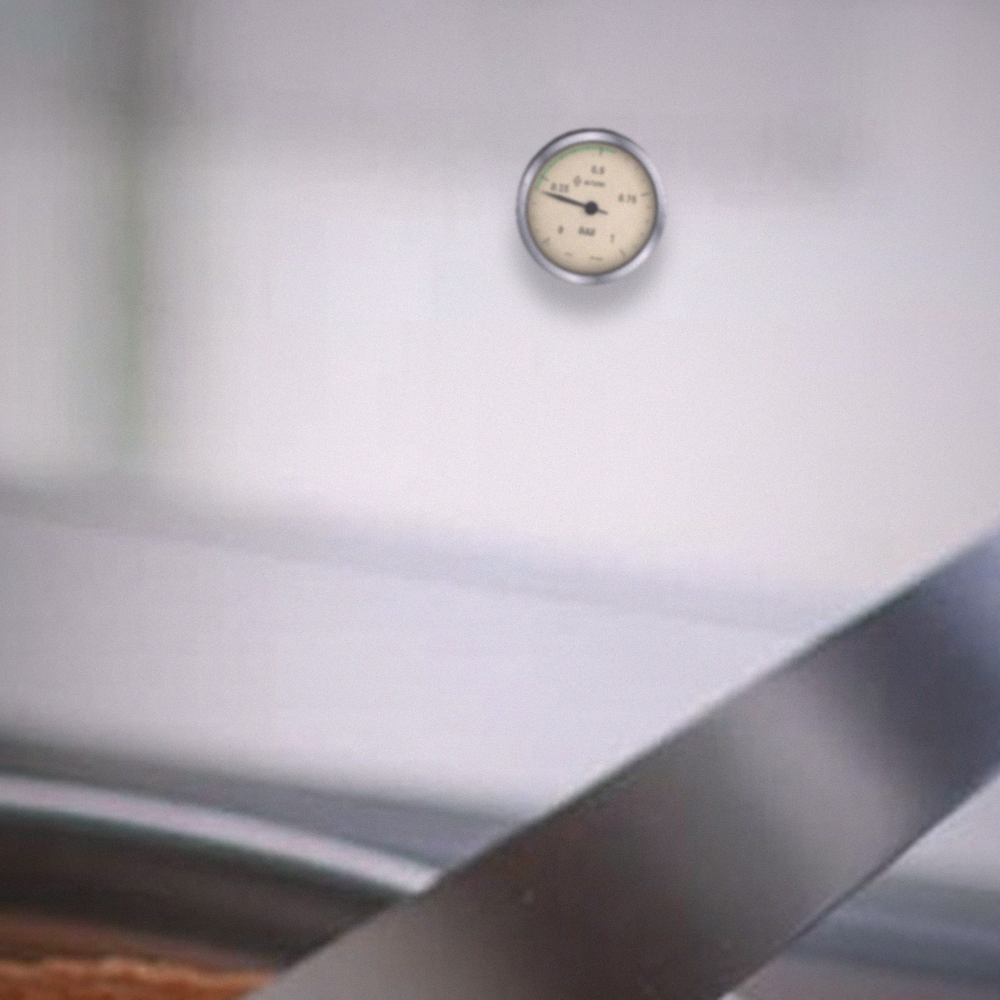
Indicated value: 0.2 (bar)
